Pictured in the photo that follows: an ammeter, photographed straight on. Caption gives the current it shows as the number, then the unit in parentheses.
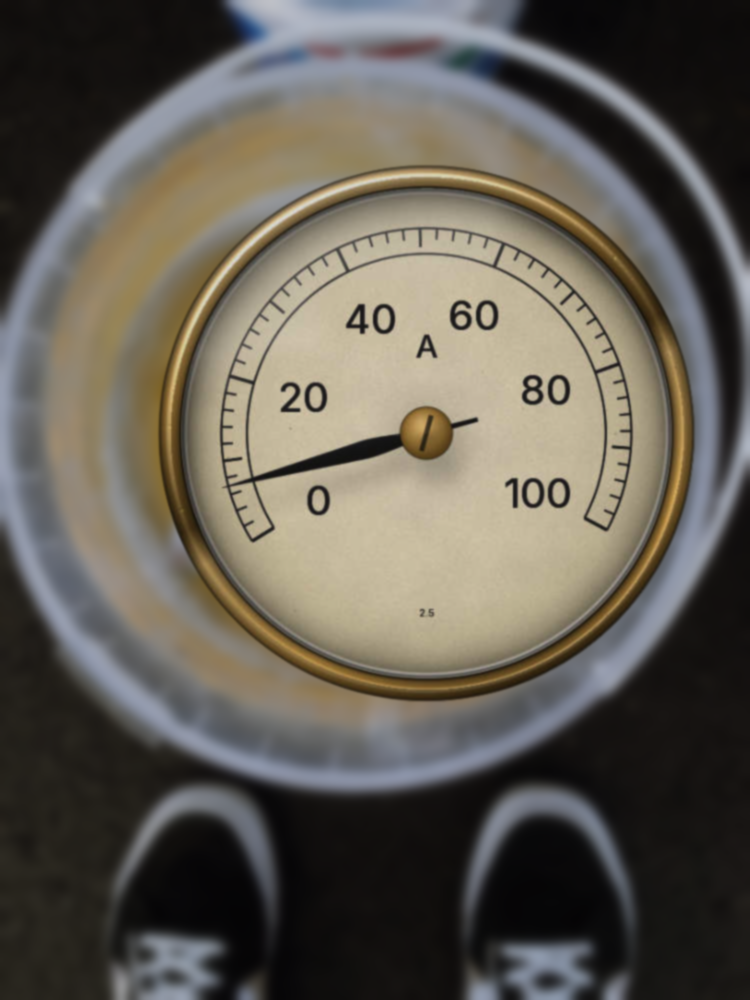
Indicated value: 7 (A)
